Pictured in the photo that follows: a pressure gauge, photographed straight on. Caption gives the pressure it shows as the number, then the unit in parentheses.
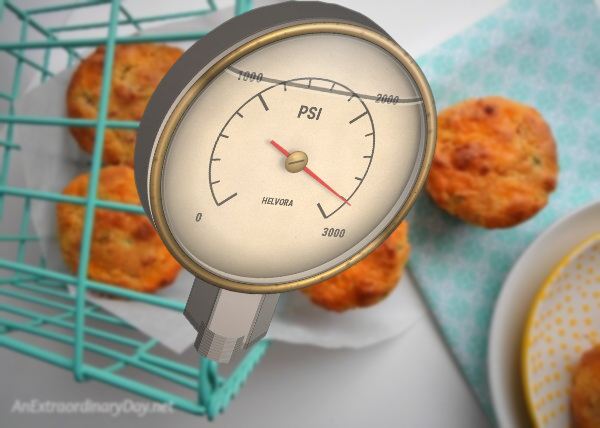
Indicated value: 2800 (psi)
